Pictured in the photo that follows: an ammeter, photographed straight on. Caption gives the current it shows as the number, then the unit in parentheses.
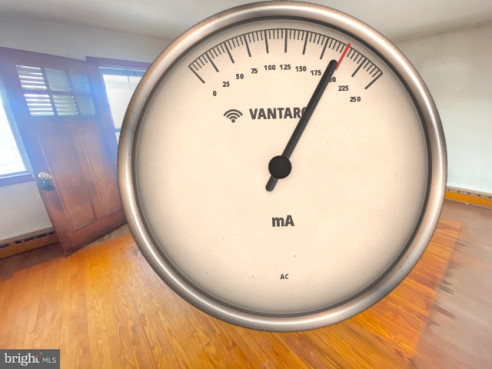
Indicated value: 195 (mA)
